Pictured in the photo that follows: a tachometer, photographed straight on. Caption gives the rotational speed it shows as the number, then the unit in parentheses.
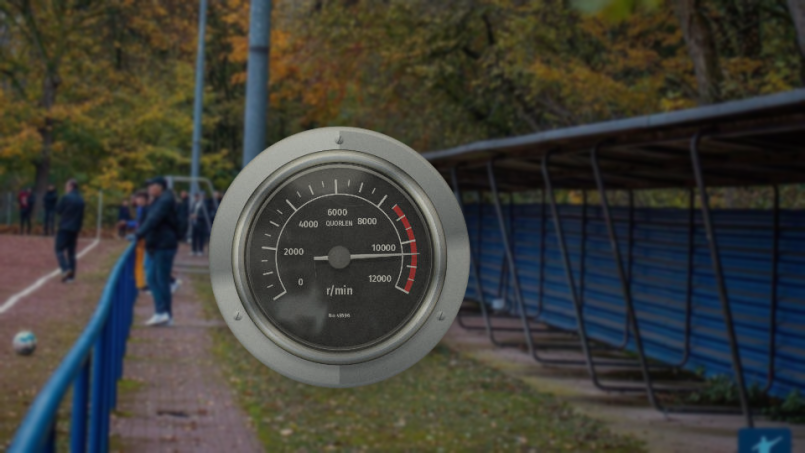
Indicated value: 10500 (rpm)
